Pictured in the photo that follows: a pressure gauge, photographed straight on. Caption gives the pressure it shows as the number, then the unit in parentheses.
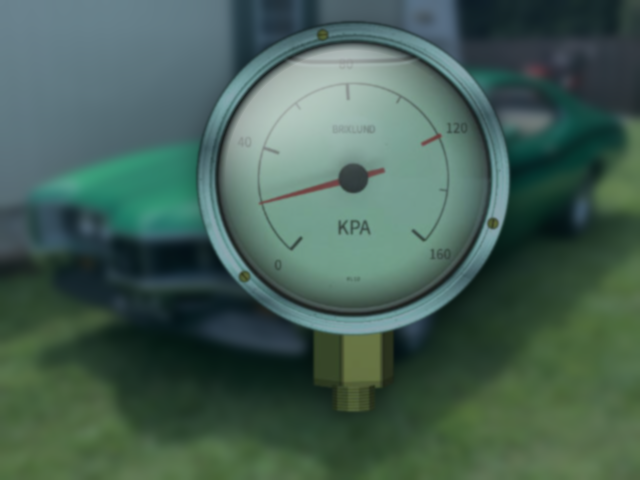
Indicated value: 20 (kPa)
